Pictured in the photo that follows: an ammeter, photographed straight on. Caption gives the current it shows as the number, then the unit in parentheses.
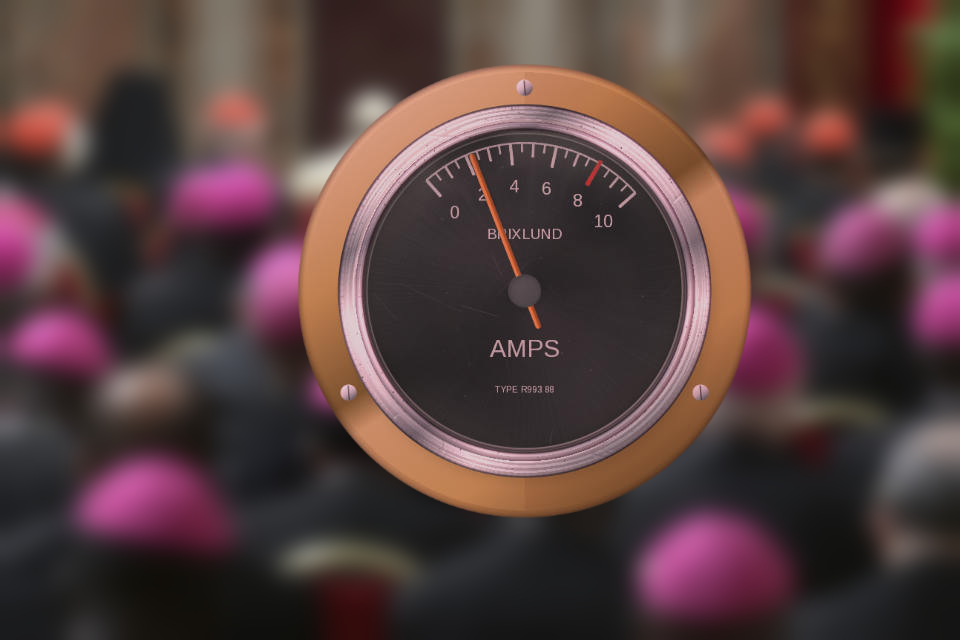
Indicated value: 2.25 (A)
